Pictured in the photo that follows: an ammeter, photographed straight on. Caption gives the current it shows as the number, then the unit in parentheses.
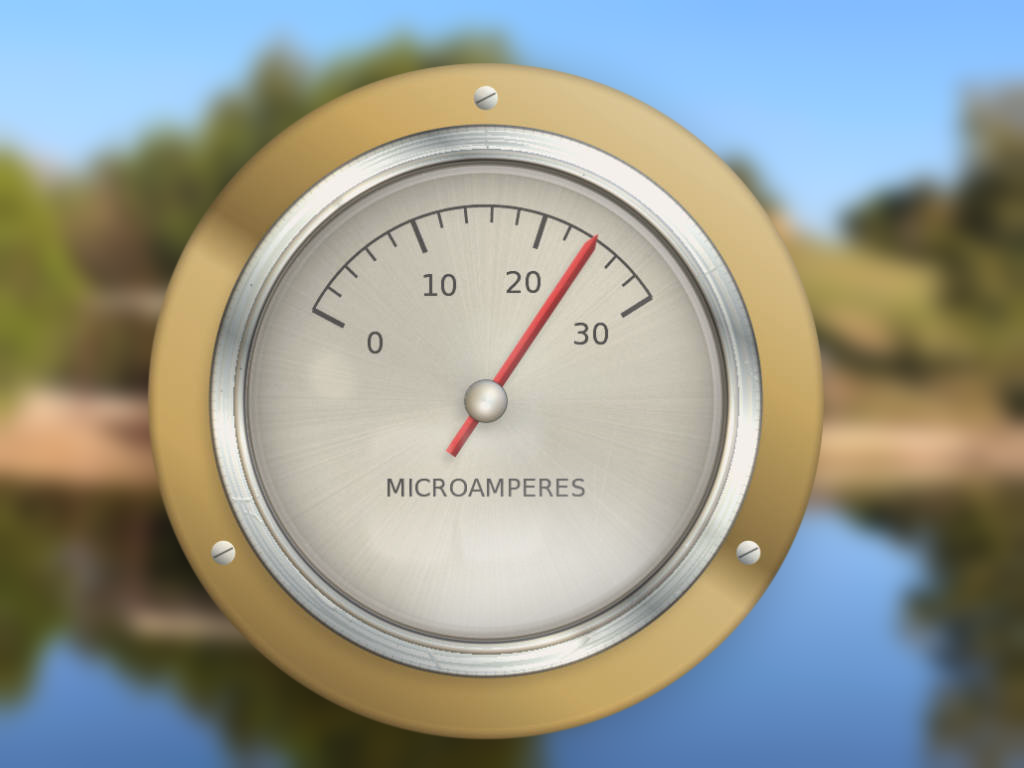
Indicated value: 24 (µA)
